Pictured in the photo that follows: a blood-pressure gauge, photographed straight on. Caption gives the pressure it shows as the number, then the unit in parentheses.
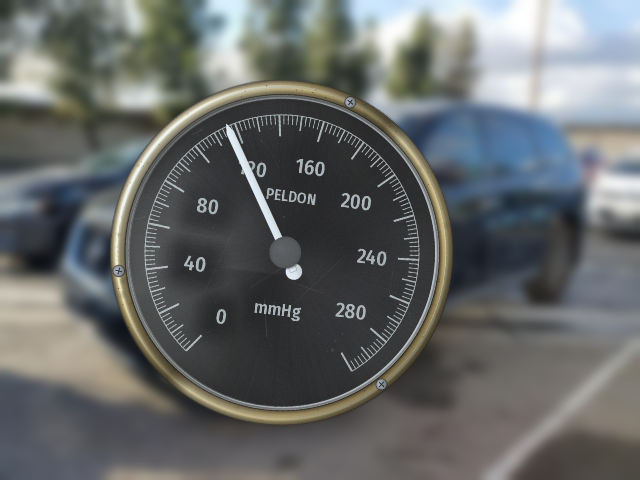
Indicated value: 116 (mmHg)
